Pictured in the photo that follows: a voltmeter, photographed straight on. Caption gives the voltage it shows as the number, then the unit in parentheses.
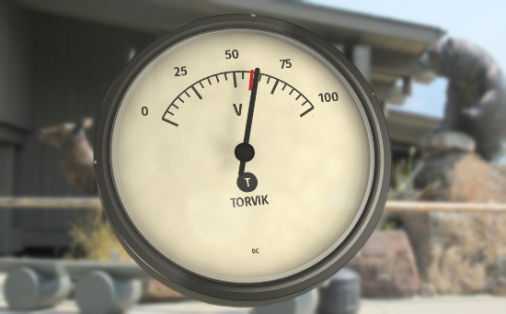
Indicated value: 62.5 (V)
